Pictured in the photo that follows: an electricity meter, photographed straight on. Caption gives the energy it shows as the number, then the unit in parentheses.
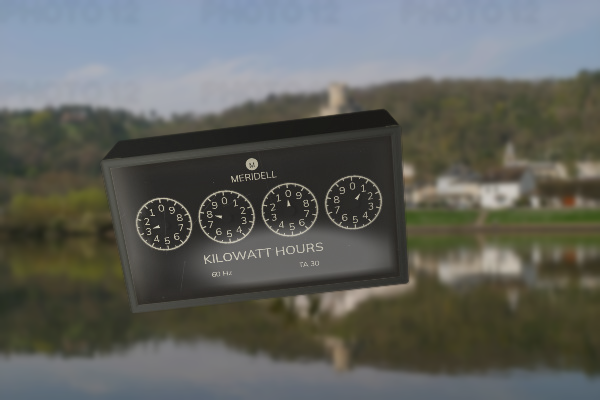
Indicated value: 2801 (kWh)
